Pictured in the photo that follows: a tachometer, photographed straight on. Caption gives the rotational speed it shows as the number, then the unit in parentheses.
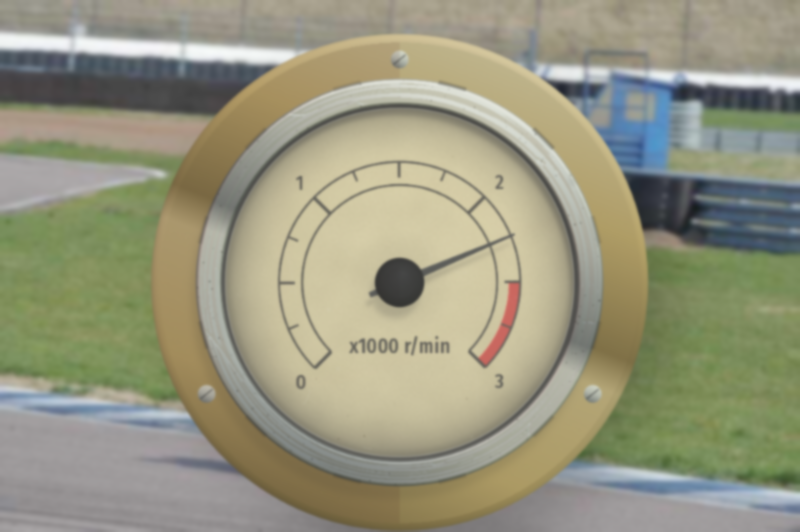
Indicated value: 2250 (rpm)
